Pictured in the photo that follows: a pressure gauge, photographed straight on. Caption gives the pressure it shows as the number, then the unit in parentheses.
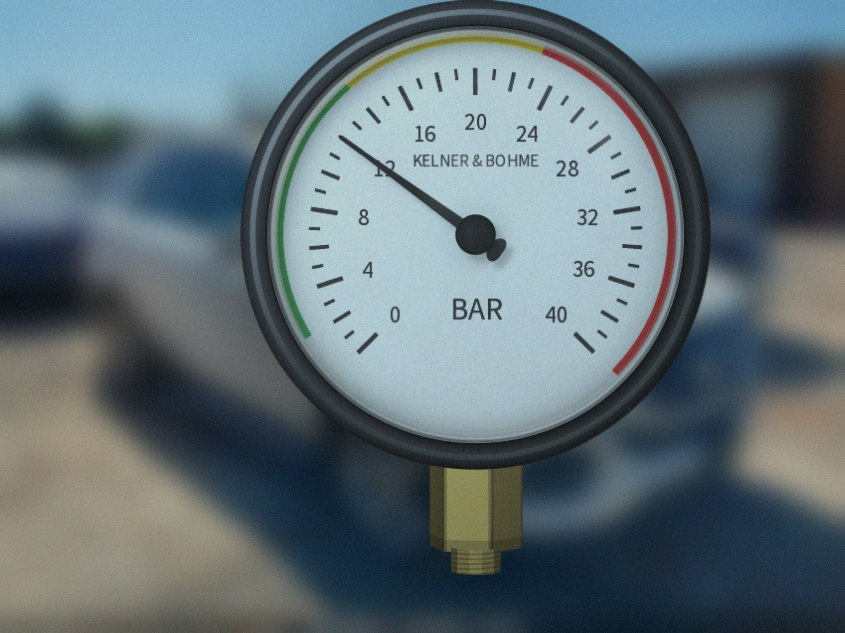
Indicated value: 12 (bar)
